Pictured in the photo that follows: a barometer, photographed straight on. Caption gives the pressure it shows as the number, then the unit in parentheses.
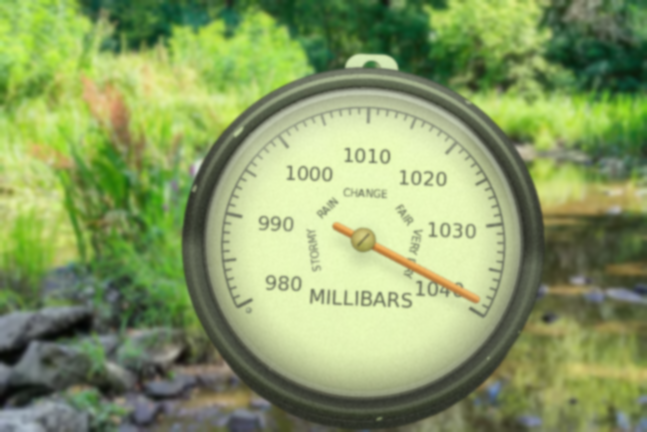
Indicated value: 1039 (mbar)
